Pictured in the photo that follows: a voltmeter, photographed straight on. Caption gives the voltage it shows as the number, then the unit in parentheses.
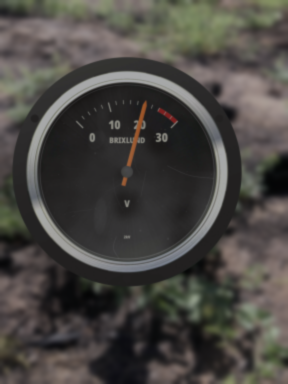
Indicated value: 20 (V)
